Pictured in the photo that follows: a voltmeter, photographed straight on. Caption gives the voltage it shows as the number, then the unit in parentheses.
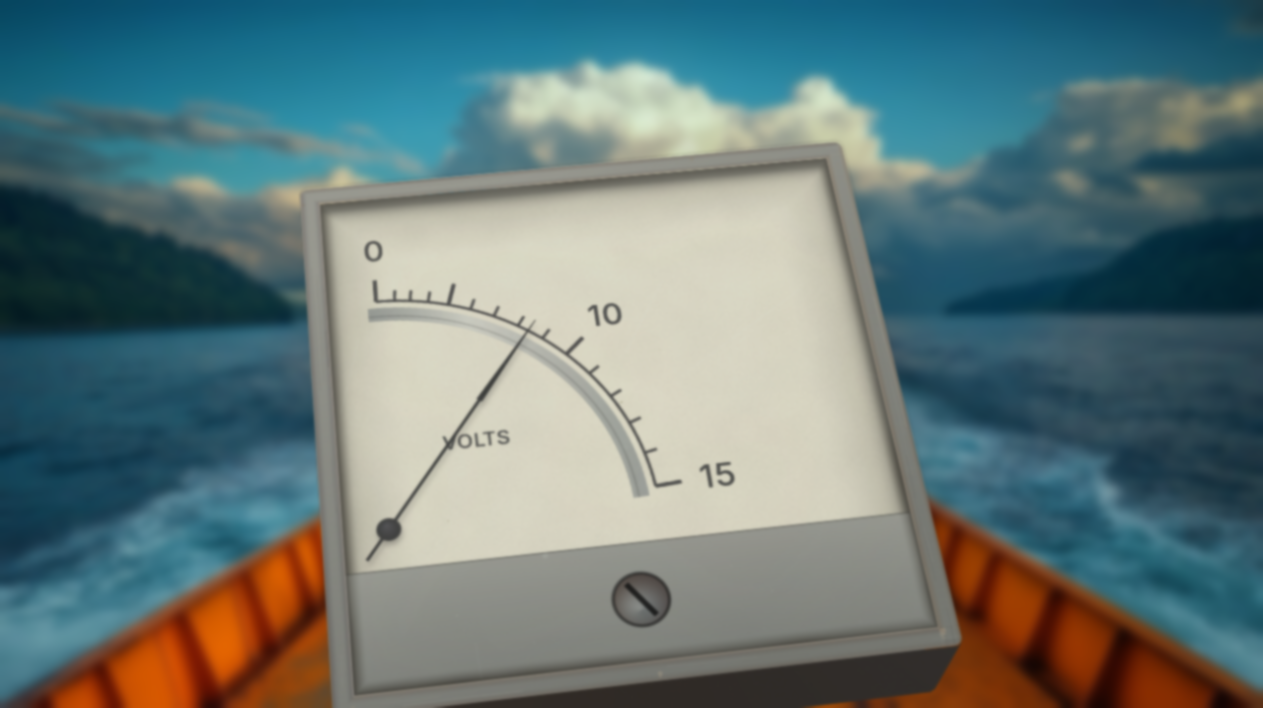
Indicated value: 8.5 (V)
